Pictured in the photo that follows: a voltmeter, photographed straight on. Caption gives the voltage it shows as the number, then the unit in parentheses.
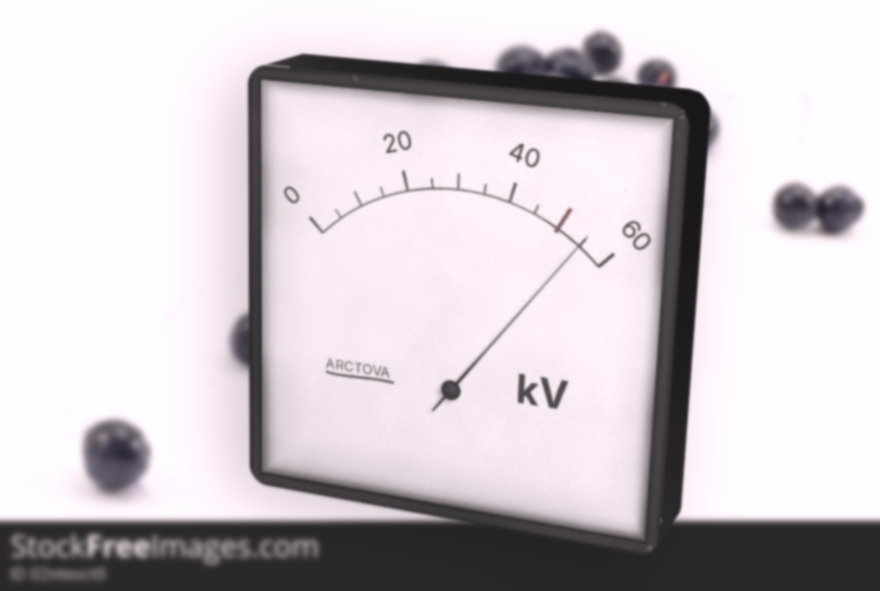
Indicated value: 55 (kV)
